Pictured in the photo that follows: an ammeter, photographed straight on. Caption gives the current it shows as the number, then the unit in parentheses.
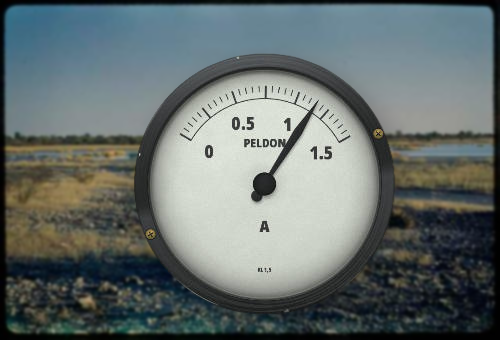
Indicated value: 1.15 (A)
